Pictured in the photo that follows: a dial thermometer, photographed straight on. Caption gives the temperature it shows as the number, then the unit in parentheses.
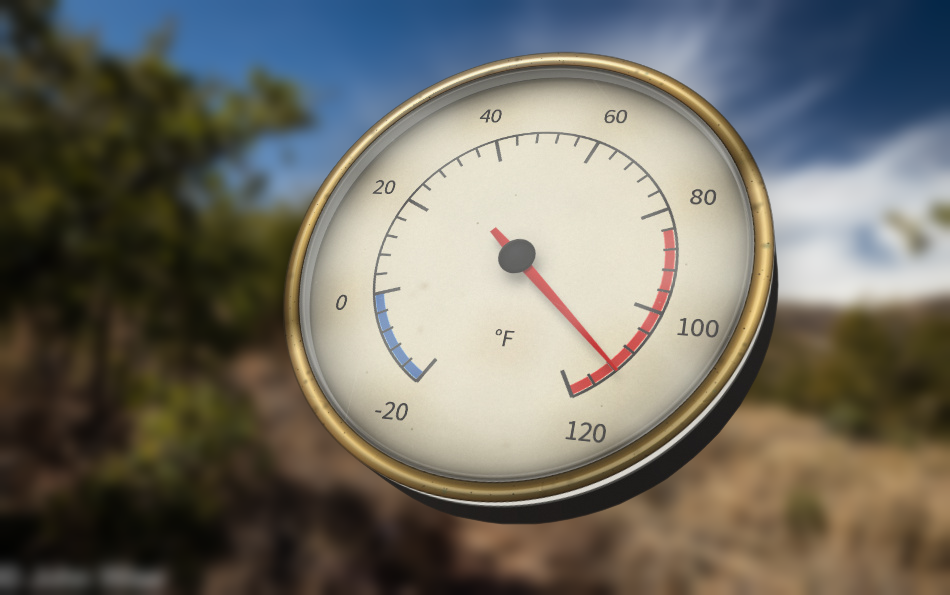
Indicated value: 112 (°F)
